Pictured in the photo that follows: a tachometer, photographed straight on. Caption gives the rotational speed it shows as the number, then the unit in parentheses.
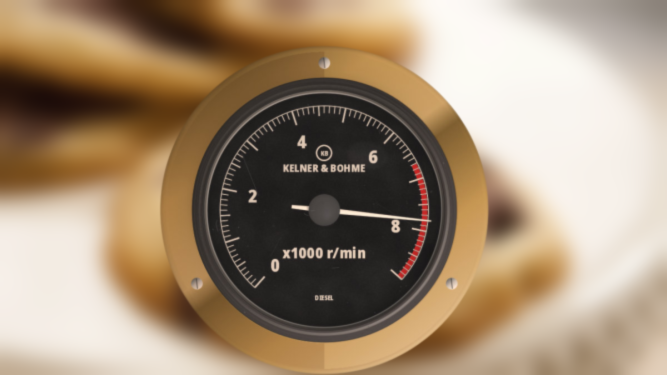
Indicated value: 7800 (rpm)
